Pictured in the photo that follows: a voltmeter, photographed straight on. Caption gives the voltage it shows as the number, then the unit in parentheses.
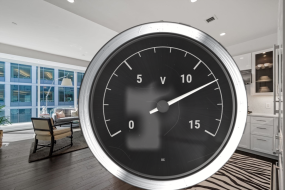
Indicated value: 11.5 (V)
